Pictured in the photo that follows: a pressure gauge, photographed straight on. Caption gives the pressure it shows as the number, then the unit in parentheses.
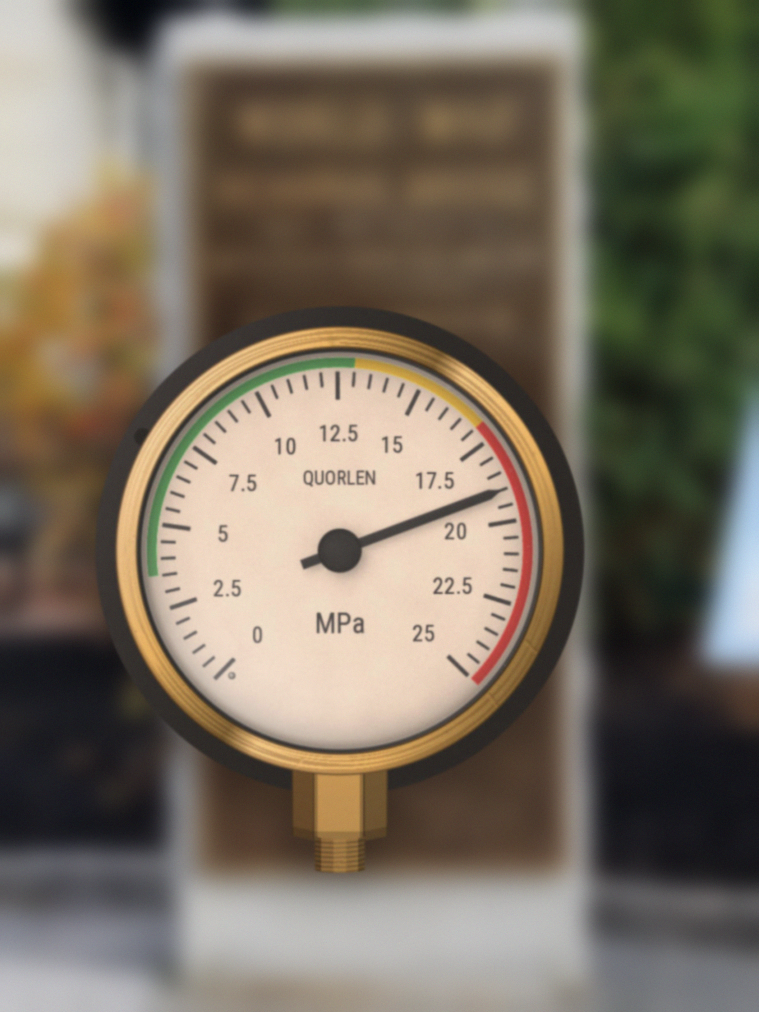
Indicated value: 19 (MPa)
